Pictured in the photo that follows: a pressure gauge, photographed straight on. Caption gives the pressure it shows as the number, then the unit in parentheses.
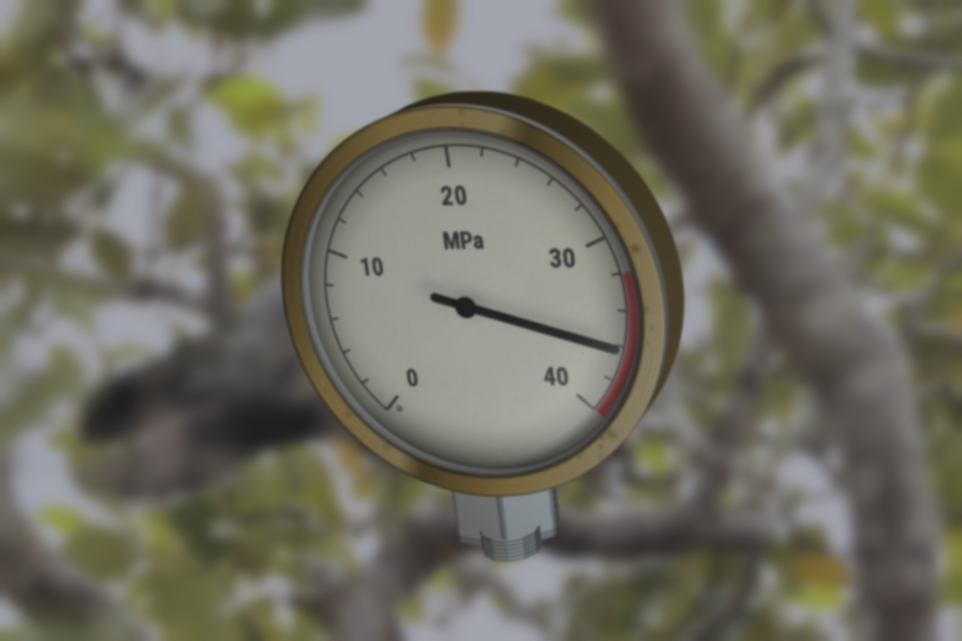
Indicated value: 36 (MPa)
